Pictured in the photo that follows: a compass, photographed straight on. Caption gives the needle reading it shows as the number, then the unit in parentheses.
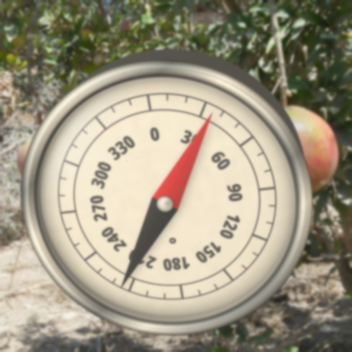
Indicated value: 35 (°)
